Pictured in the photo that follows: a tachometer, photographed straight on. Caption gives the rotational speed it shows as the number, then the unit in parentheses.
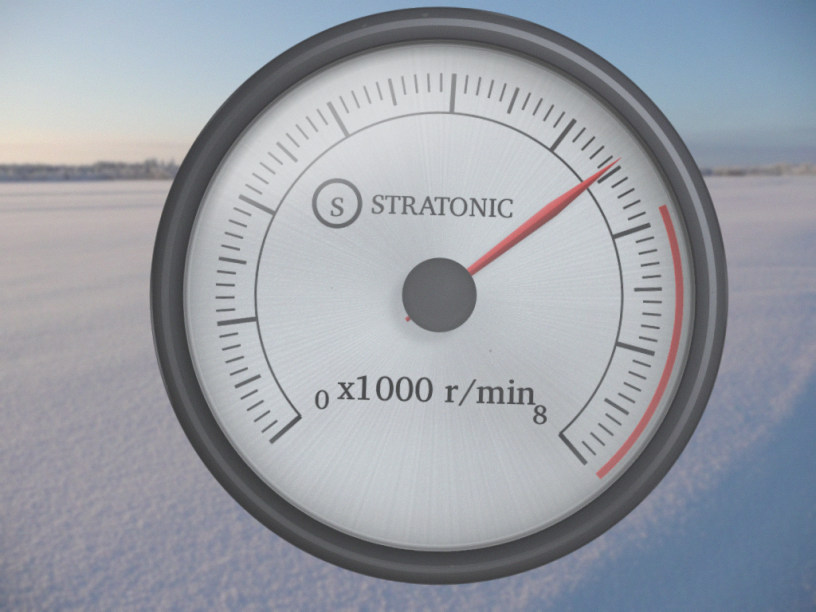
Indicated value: 5450 (rpm)
